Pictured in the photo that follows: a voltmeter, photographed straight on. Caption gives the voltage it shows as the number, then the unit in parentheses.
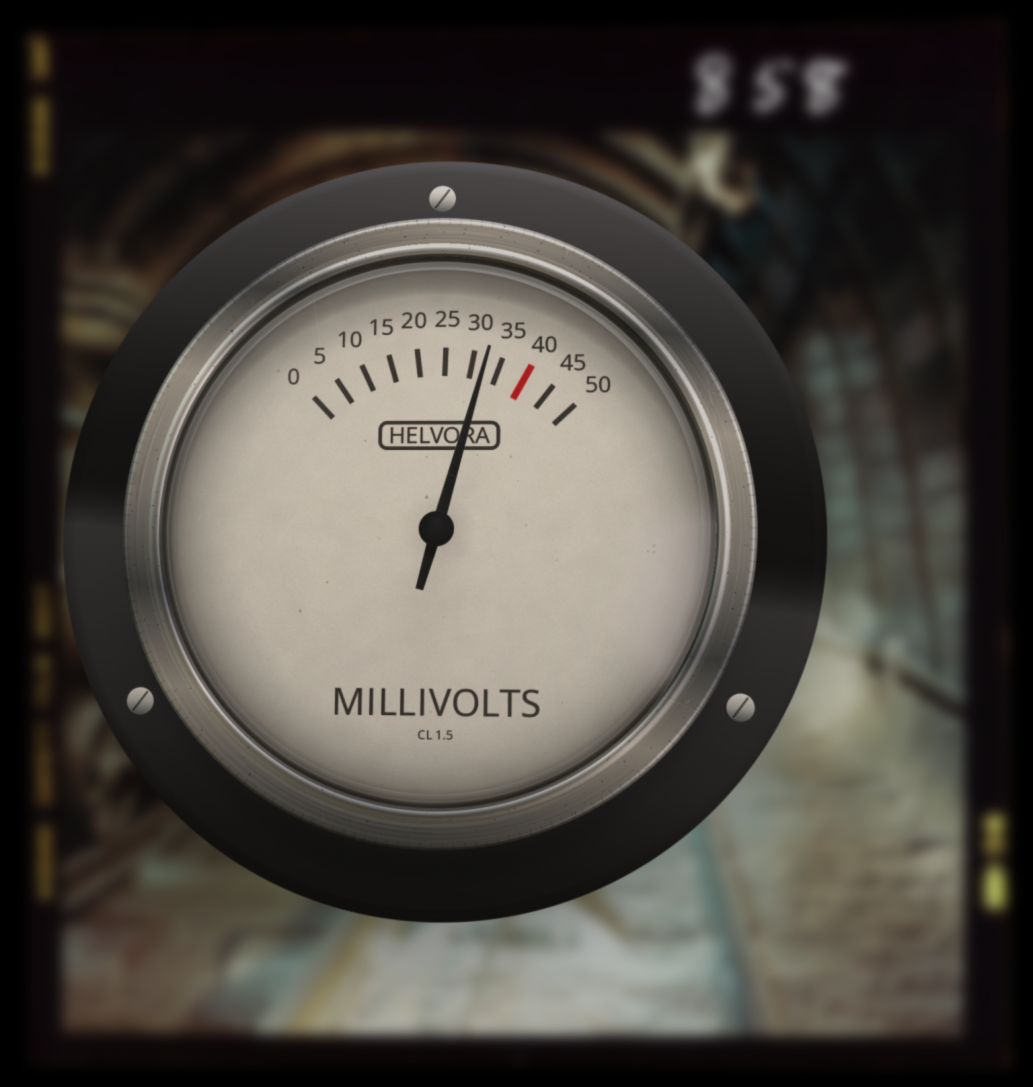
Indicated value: 32.5 (mV)
